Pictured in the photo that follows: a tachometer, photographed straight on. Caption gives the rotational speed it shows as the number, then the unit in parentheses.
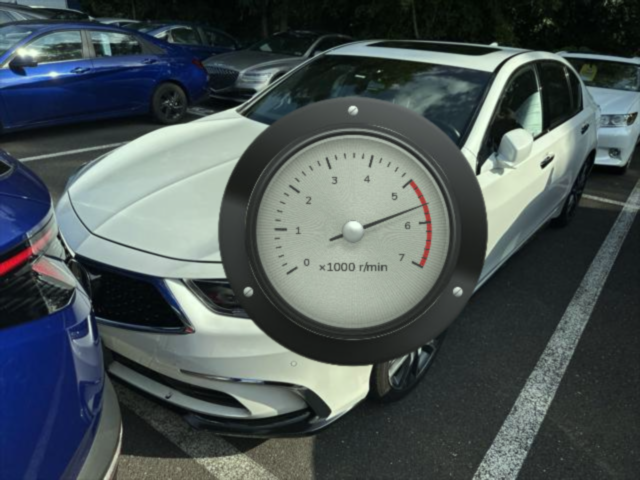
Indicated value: 5600 (rpm)
